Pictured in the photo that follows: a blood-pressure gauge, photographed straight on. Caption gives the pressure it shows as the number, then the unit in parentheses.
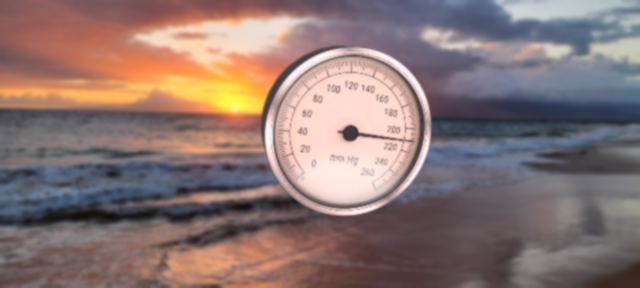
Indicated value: 210 (mmHg)
